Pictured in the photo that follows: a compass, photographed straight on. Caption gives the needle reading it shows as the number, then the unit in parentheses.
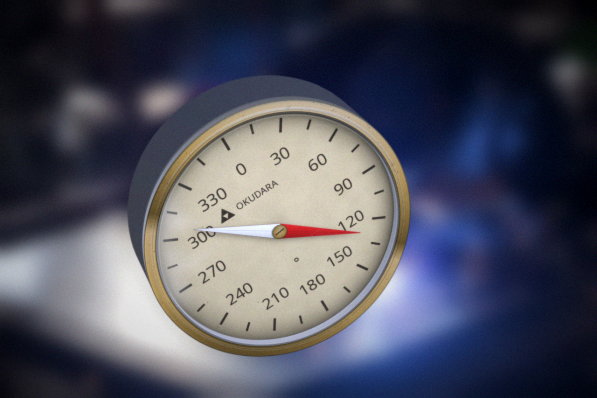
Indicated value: 127.5 (°)
